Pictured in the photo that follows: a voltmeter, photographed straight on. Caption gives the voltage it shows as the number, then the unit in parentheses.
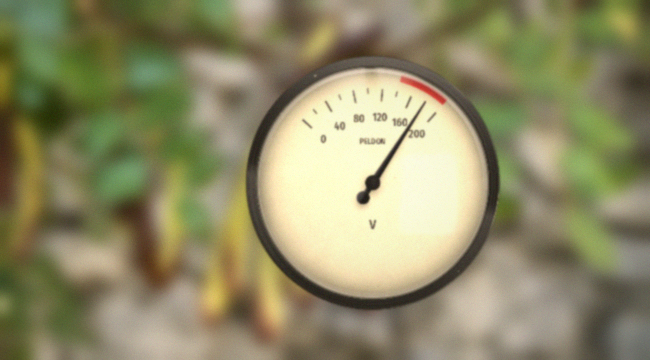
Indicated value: 180 (V)
